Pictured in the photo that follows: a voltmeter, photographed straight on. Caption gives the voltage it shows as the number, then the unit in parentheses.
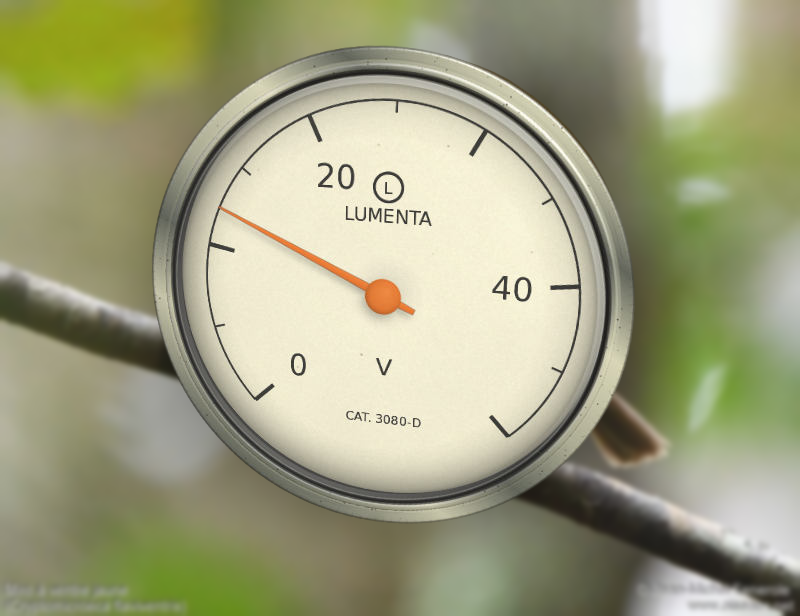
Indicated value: 12.5 (V)
